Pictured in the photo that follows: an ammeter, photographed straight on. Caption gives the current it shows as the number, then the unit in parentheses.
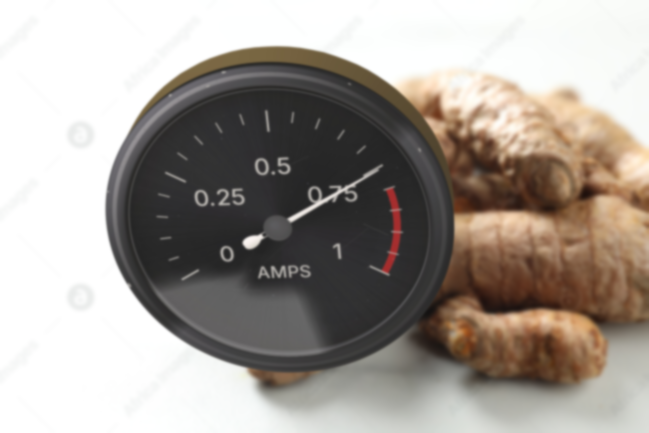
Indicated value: 0.75 (A)
